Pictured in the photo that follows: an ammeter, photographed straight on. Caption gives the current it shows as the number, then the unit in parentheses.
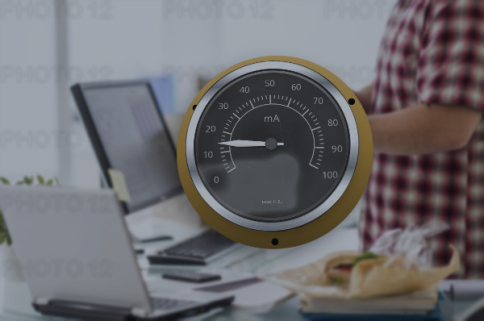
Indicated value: 14 (mA)
